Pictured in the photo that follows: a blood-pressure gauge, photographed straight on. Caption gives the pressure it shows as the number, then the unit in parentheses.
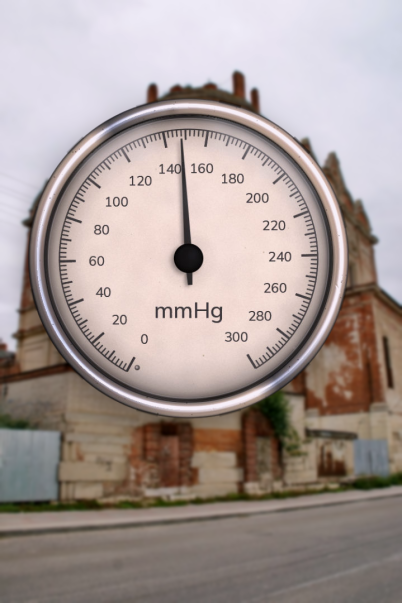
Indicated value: 148 (mmHg)
